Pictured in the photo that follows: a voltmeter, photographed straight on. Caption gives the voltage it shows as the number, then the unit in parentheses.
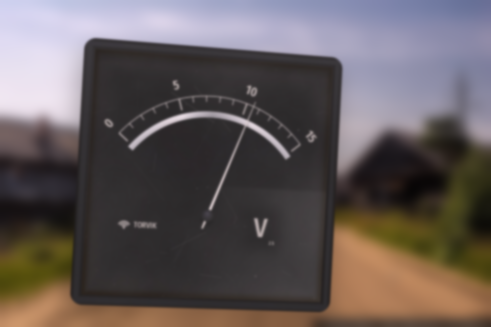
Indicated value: 10.5 (V)
